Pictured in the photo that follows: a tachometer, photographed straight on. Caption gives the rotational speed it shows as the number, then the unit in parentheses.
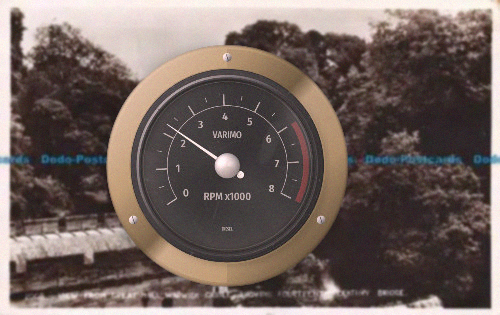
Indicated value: 2250 (rpm)
